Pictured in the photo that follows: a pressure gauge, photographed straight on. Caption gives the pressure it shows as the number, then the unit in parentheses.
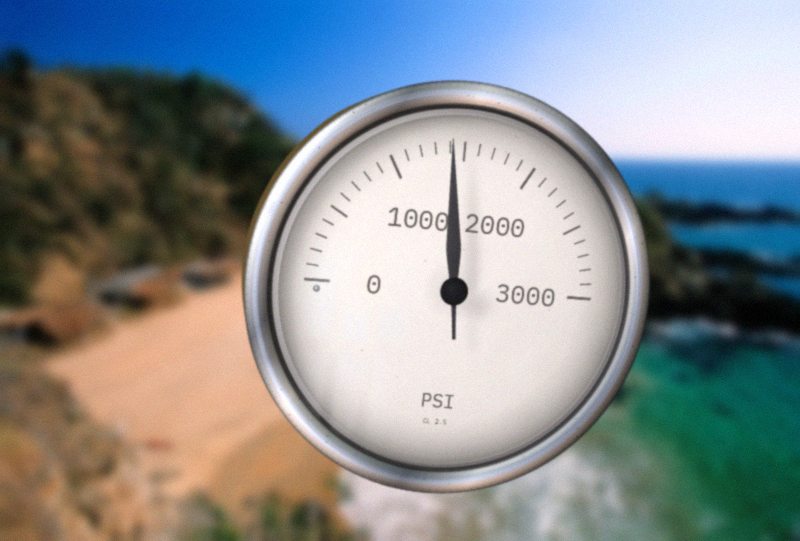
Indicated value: 1400 (psi)
